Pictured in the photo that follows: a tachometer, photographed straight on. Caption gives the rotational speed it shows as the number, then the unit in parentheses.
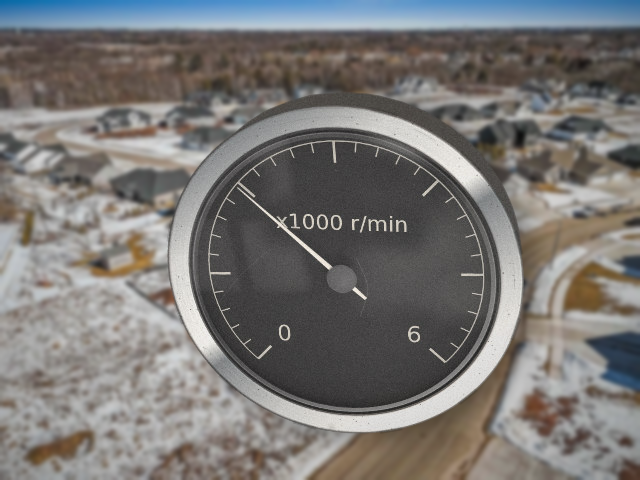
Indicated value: 2000 (rpm)
